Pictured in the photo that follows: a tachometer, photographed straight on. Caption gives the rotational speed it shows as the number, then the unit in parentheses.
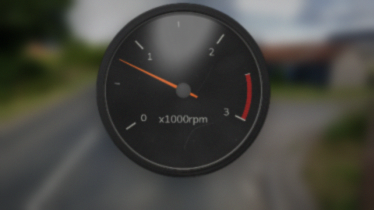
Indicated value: 750 (rpm)
